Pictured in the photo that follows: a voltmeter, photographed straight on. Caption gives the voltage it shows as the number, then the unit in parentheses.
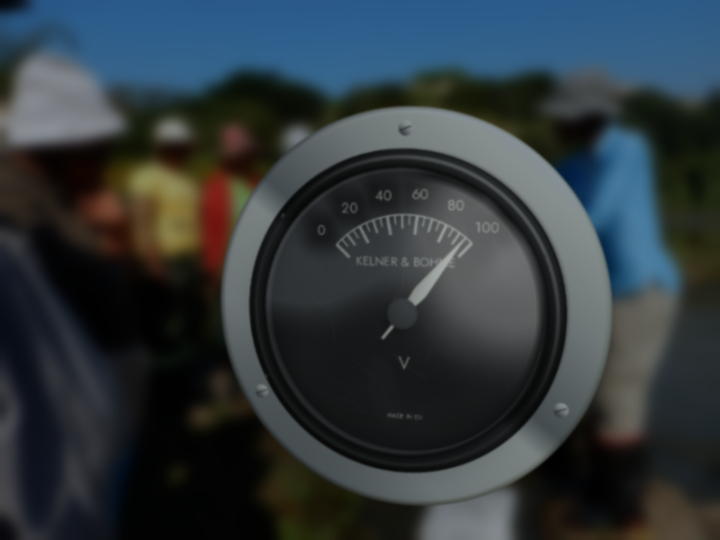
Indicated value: 95 (V)
